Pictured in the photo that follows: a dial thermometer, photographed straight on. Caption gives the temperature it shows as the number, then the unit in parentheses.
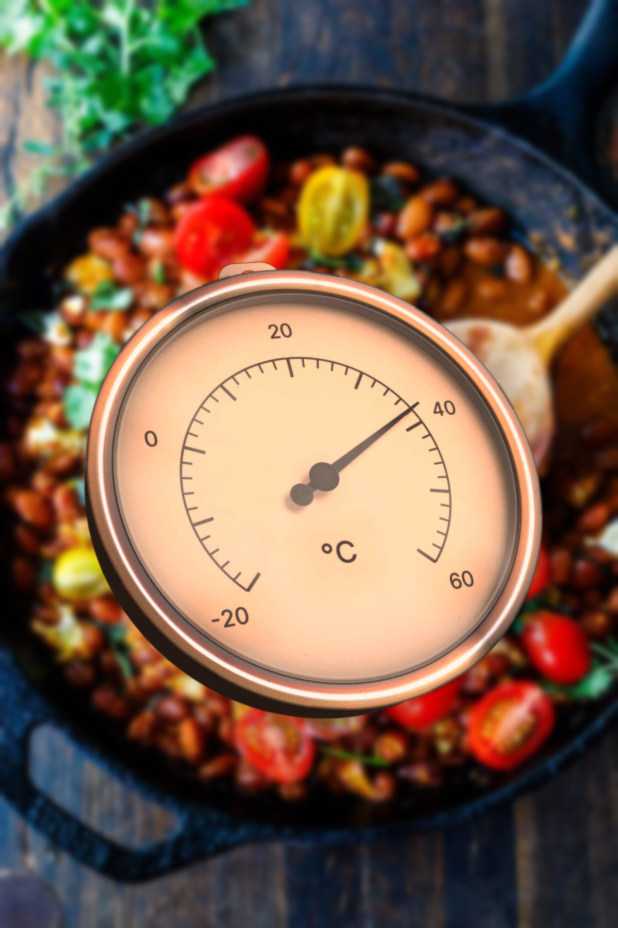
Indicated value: 38 (°C)
